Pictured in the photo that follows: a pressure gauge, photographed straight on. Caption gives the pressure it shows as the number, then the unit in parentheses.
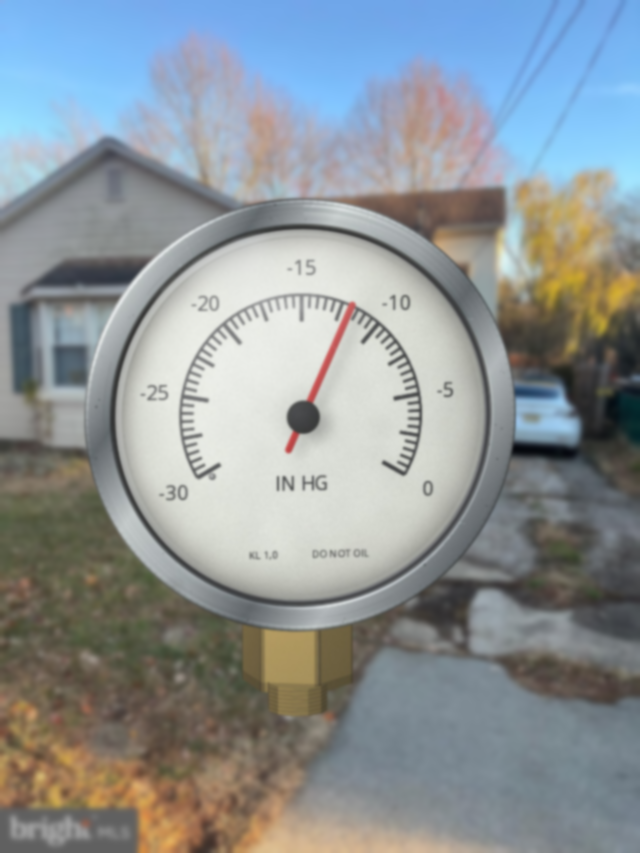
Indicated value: -12 (inHg)
